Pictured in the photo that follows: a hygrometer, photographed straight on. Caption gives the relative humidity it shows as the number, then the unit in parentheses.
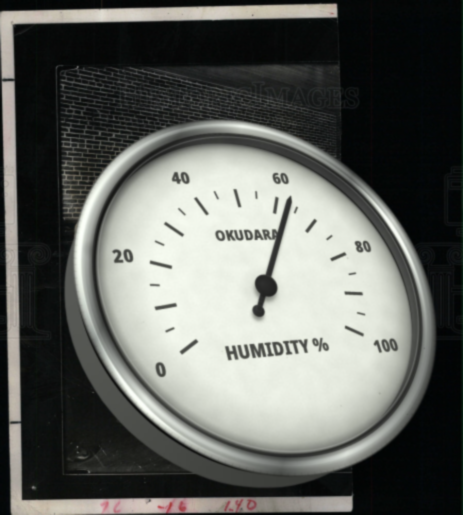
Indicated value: 62.5 (%)
